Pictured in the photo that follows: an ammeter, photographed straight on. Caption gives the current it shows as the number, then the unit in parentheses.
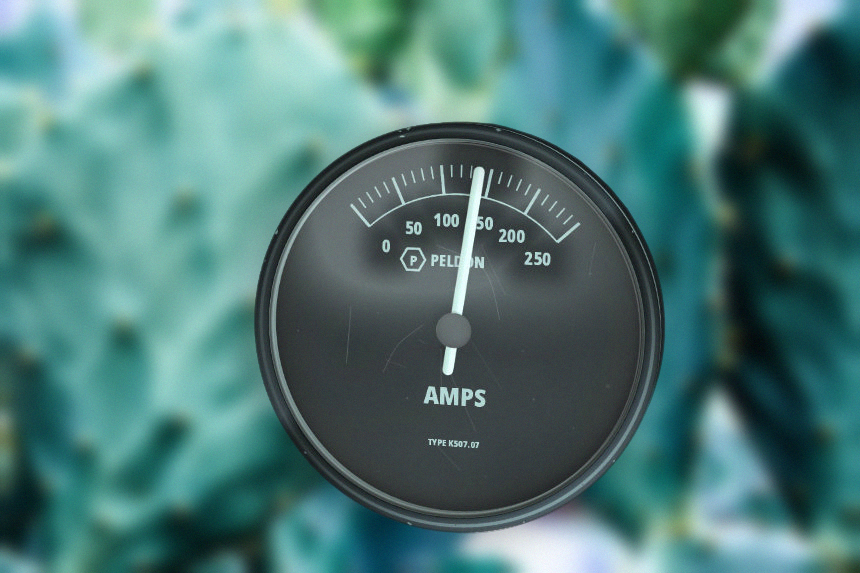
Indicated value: 140 (A)
